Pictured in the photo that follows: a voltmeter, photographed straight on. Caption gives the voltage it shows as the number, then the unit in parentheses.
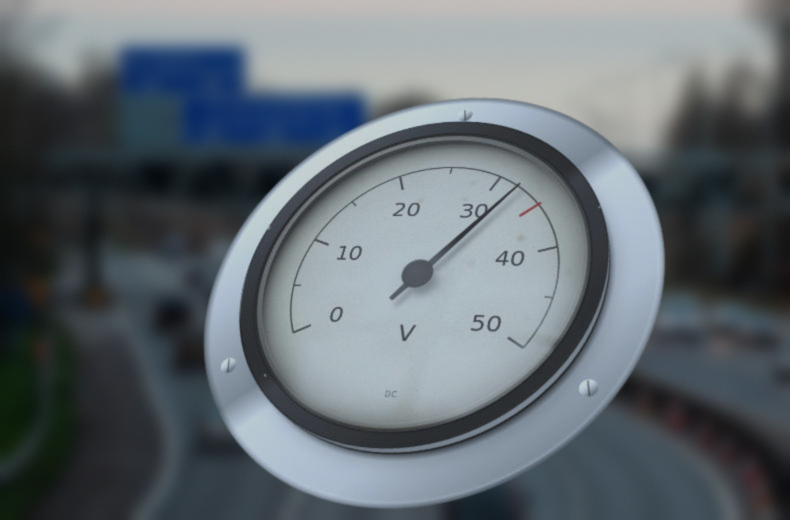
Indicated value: 32.5 (V)
